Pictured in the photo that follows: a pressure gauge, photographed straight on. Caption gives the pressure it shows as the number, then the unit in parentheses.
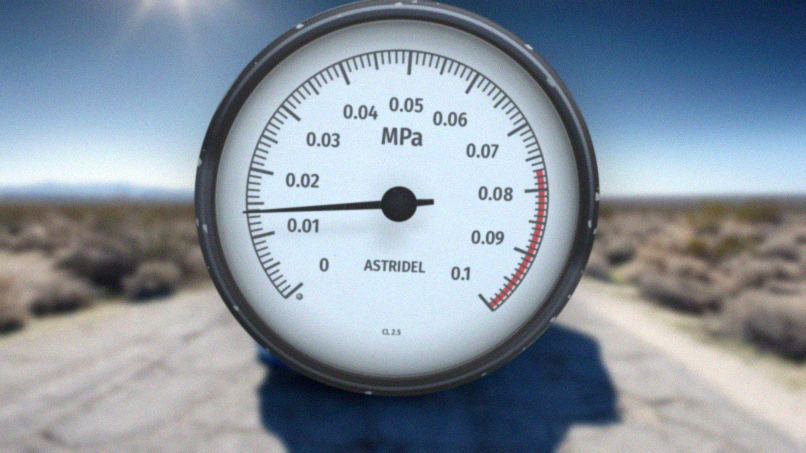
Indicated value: 0.014 (MPa)
